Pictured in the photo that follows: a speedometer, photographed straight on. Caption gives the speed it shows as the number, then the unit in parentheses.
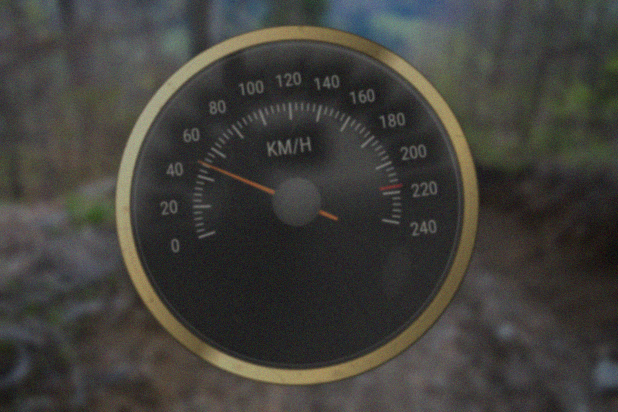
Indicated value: 48 (km/h)
